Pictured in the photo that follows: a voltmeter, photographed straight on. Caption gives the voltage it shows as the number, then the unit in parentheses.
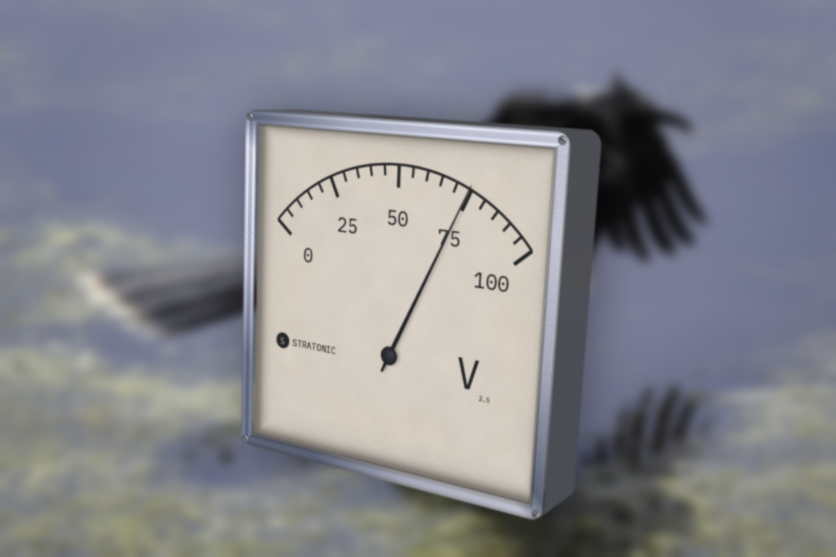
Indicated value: 75 (V)
